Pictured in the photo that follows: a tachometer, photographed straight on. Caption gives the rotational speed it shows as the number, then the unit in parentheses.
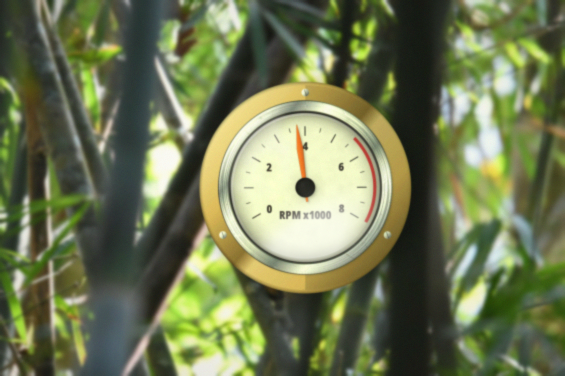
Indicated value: 3750 (rpm)
